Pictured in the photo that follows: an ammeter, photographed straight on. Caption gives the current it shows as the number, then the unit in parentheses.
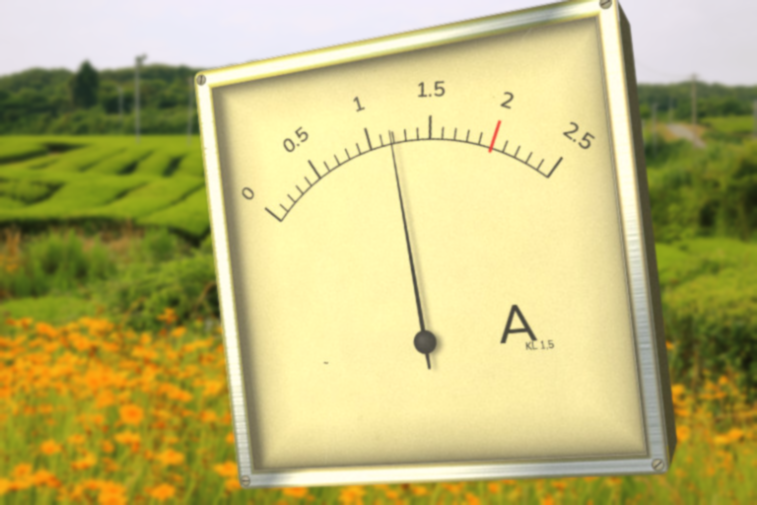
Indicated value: 1.2 (A)
